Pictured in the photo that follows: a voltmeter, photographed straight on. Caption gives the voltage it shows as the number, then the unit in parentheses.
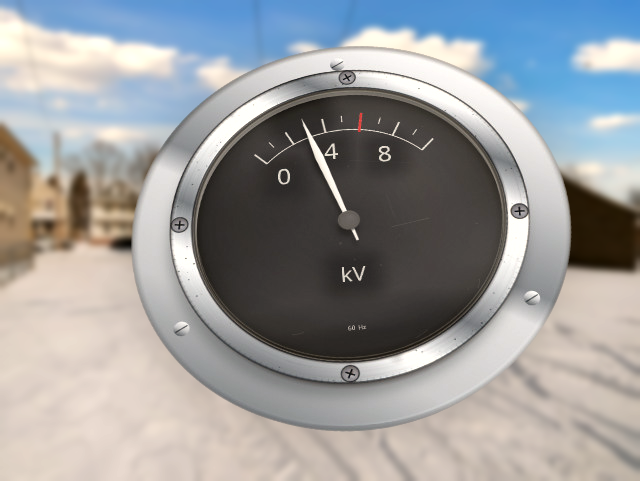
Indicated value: 3 (kV)
